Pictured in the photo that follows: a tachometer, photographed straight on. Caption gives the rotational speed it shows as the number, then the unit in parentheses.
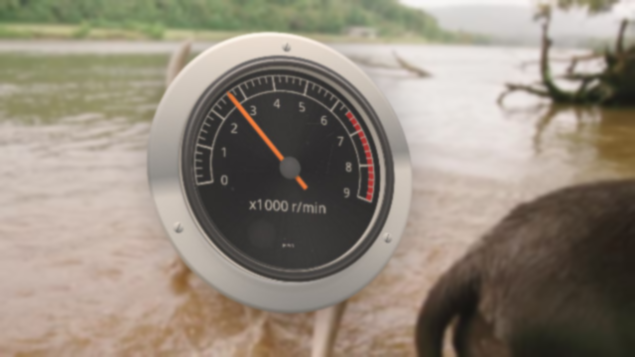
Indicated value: 2600 (rpm)
